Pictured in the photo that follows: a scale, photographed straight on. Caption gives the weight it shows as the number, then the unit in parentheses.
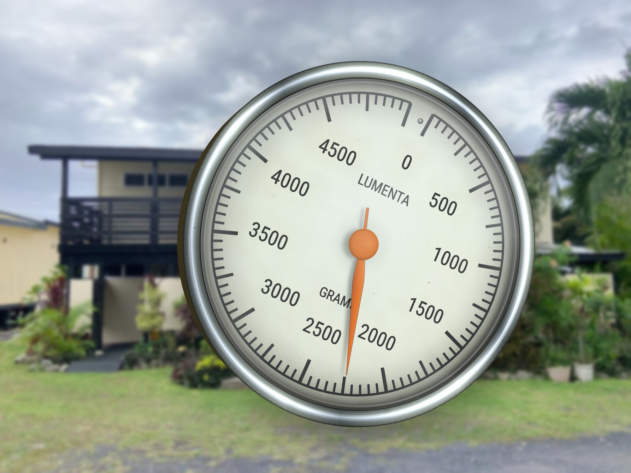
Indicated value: 2250 (g)
